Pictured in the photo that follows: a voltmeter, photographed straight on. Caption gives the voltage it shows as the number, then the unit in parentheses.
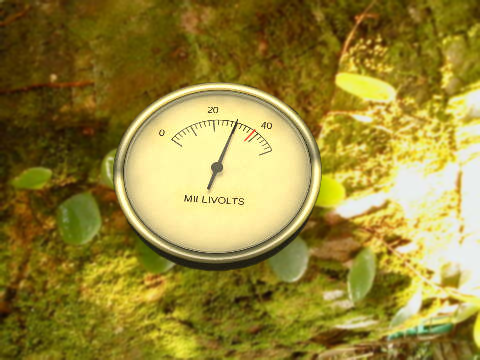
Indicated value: 30 (mV)
